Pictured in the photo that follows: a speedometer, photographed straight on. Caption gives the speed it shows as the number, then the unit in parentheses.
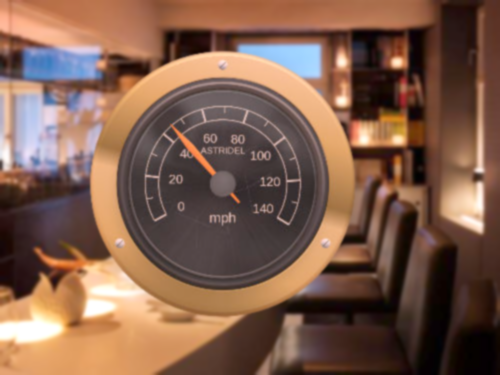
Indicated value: 45 (mph)
